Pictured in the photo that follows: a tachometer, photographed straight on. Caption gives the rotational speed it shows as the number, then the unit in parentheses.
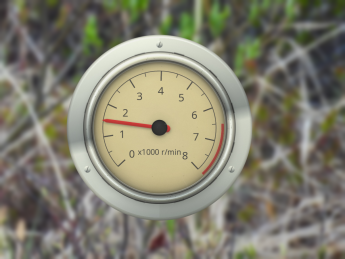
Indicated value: 1500 (rpm)
